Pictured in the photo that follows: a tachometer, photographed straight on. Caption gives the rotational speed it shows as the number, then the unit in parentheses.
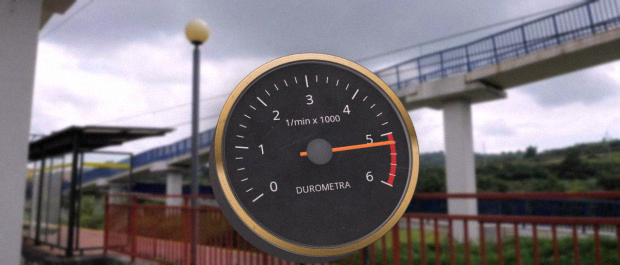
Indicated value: 5200 (rpm)
